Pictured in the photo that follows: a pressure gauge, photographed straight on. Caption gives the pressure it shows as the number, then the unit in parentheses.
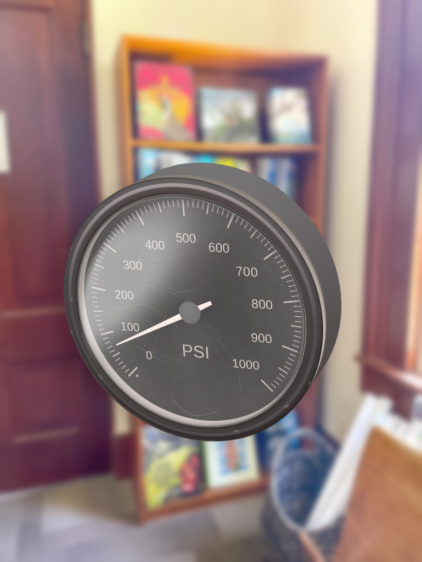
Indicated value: 70 (psi)
